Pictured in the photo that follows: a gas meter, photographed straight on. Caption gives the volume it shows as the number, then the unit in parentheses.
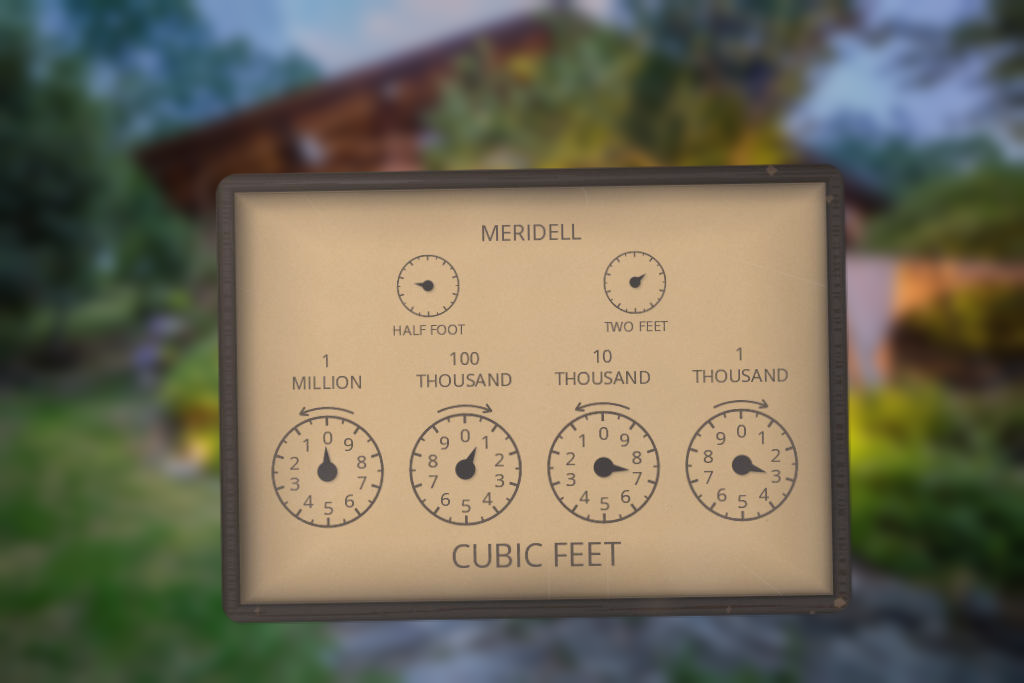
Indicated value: 7300 (ft³)
